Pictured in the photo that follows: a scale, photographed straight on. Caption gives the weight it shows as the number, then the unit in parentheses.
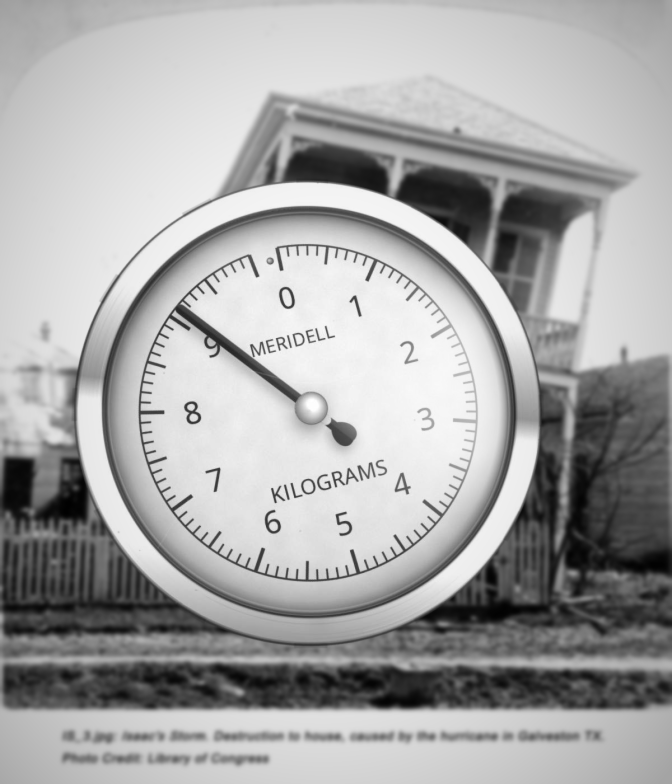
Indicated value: 9.1 (kg)
